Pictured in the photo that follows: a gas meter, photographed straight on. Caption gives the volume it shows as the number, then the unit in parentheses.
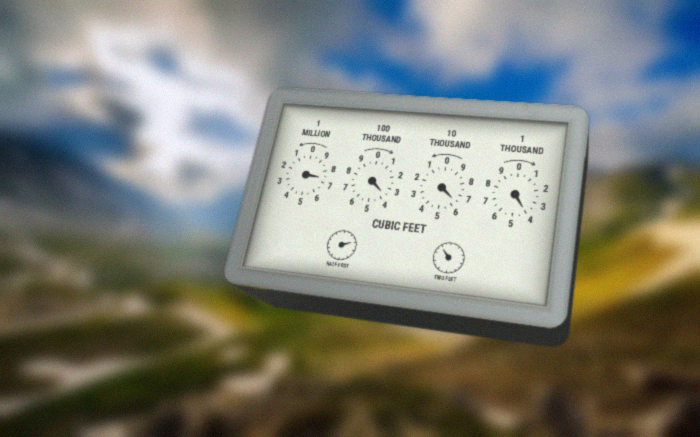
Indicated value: 736400 (ft³)
